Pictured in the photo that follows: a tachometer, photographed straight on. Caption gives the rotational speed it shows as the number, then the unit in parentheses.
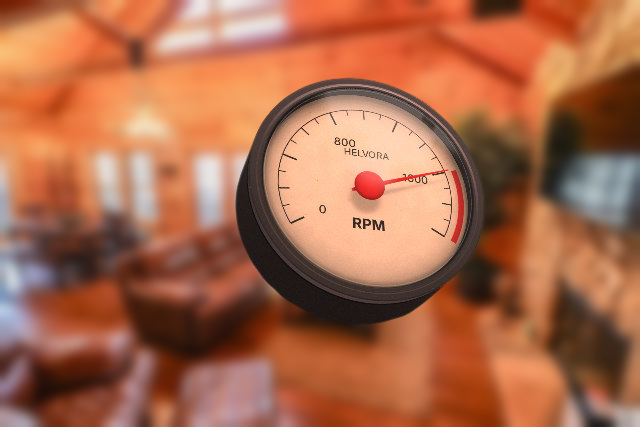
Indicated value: 1600 (rpm)
